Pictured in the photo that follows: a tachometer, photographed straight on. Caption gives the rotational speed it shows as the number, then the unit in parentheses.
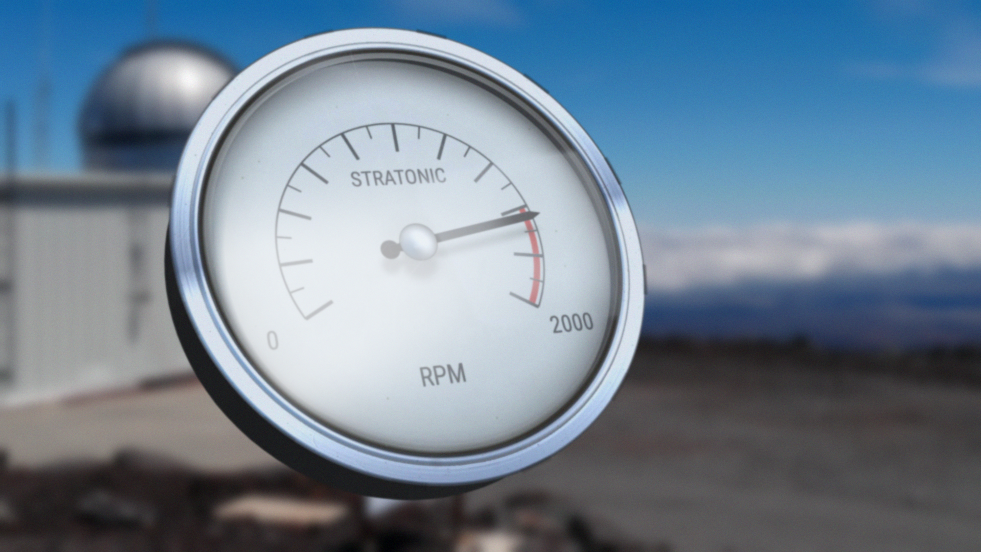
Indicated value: 1650 (rpm)
